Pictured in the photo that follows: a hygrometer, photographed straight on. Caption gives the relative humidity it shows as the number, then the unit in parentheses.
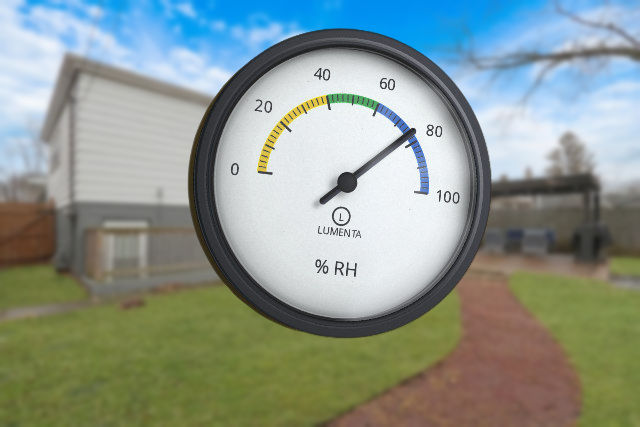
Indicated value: 76 (%)
